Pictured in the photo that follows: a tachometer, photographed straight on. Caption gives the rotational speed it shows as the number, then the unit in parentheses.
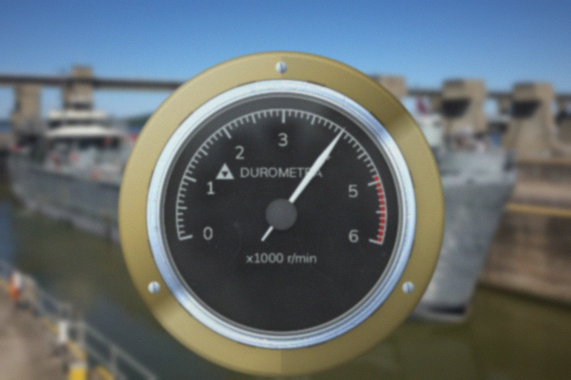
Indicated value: 4000 (rpm)
